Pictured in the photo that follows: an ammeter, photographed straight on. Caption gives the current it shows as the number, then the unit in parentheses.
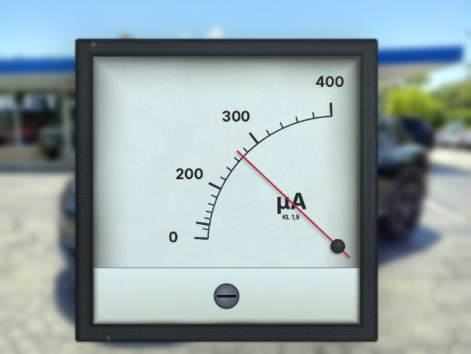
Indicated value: 270 (µA)
